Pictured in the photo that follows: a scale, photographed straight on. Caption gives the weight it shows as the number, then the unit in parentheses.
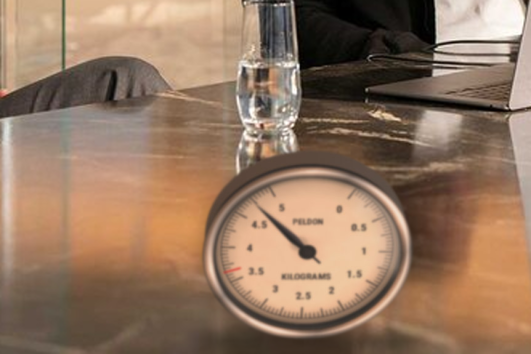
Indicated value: 4.75 (kg)
